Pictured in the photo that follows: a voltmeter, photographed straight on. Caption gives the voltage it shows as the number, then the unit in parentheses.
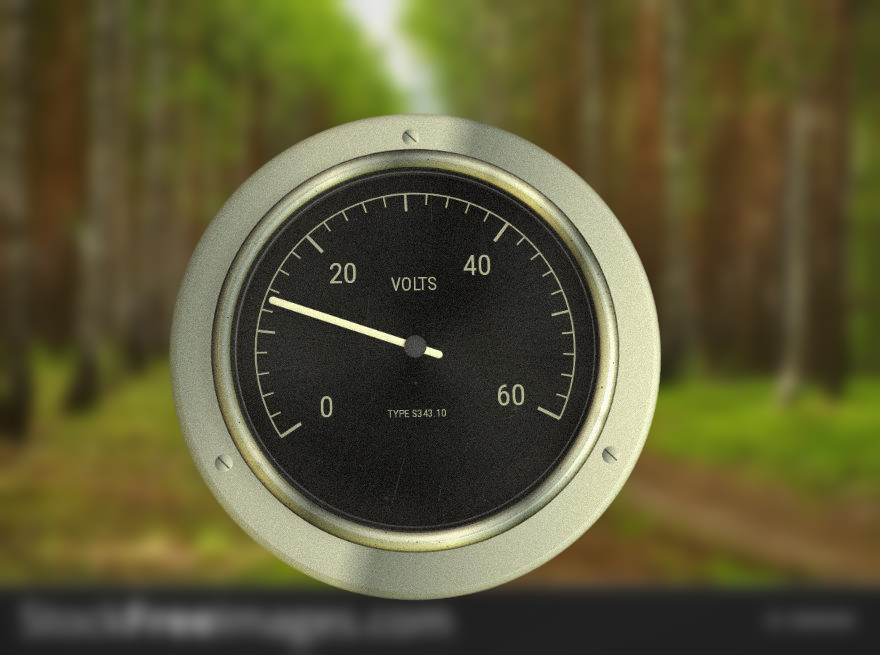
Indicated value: 13 (V)
